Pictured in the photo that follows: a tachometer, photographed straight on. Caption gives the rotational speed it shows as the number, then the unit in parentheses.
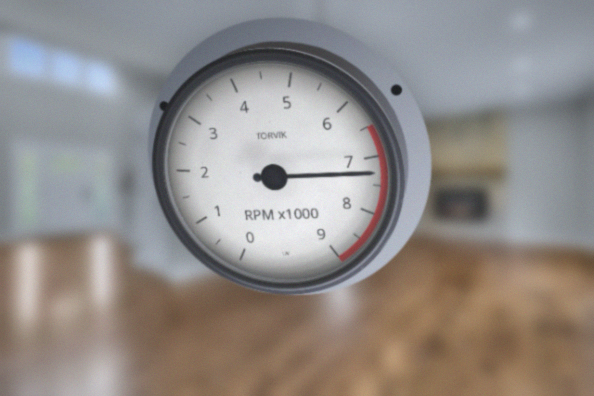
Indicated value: 7250 (rpm)
